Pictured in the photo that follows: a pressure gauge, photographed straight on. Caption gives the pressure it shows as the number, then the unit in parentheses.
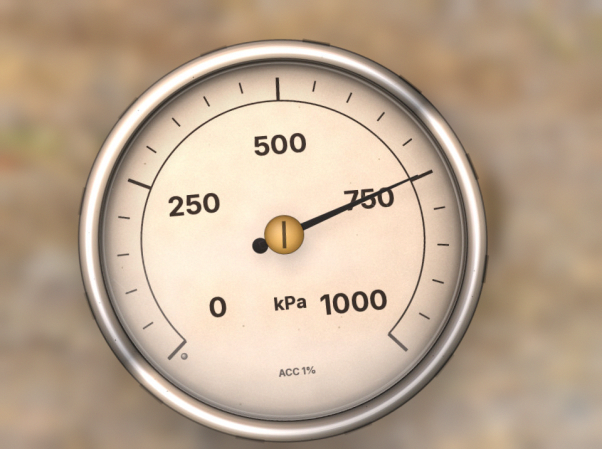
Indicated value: 750 (kPa)
